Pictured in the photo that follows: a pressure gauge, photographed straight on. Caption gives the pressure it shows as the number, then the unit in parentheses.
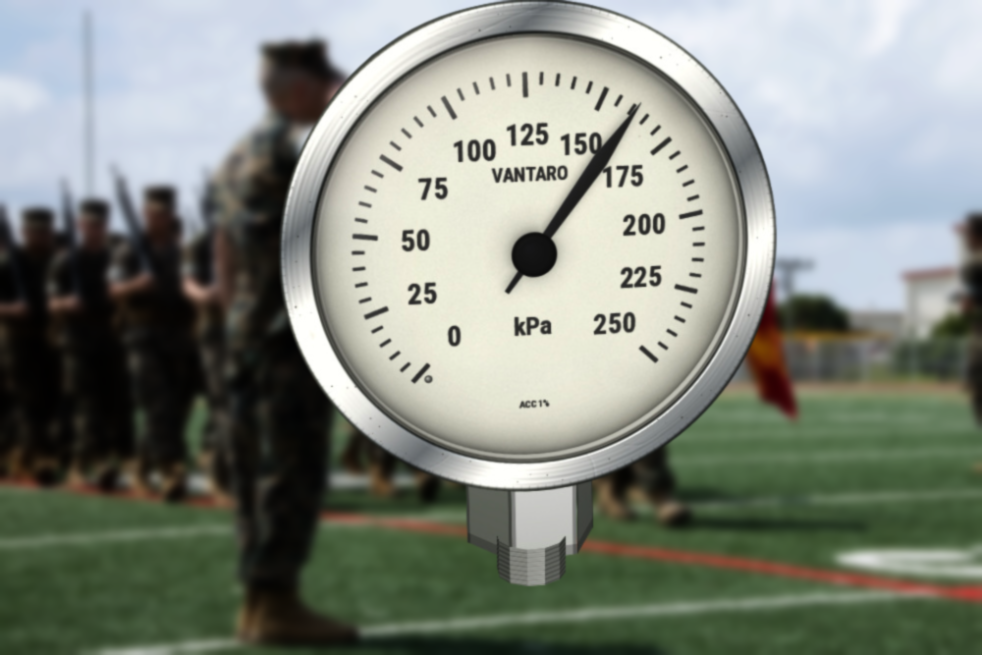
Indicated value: 160 (kPa)
